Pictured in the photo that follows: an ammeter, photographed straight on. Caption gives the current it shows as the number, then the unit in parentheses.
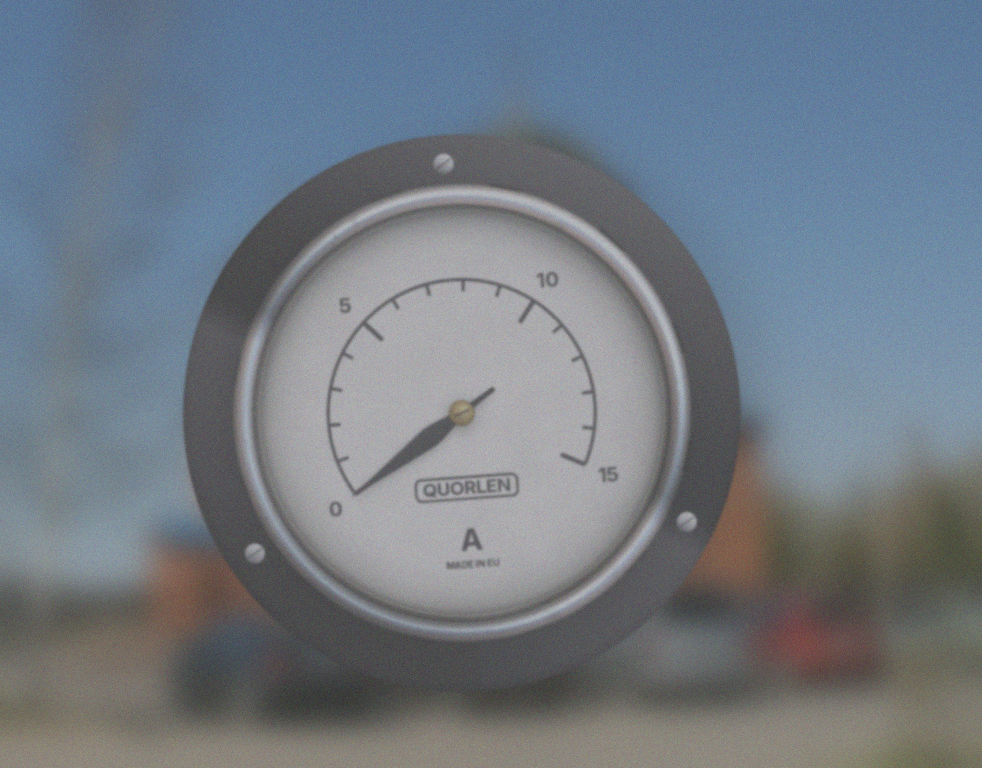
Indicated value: 0 (A)
